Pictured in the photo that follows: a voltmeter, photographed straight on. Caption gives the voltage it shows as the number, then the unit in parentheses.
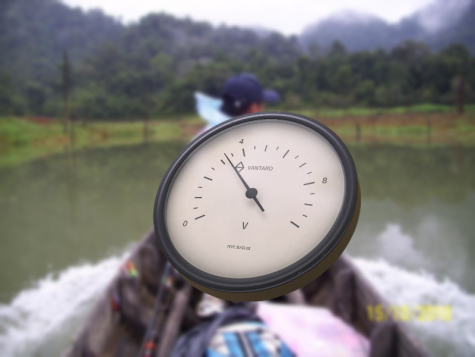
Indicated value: 3.25 (V)
